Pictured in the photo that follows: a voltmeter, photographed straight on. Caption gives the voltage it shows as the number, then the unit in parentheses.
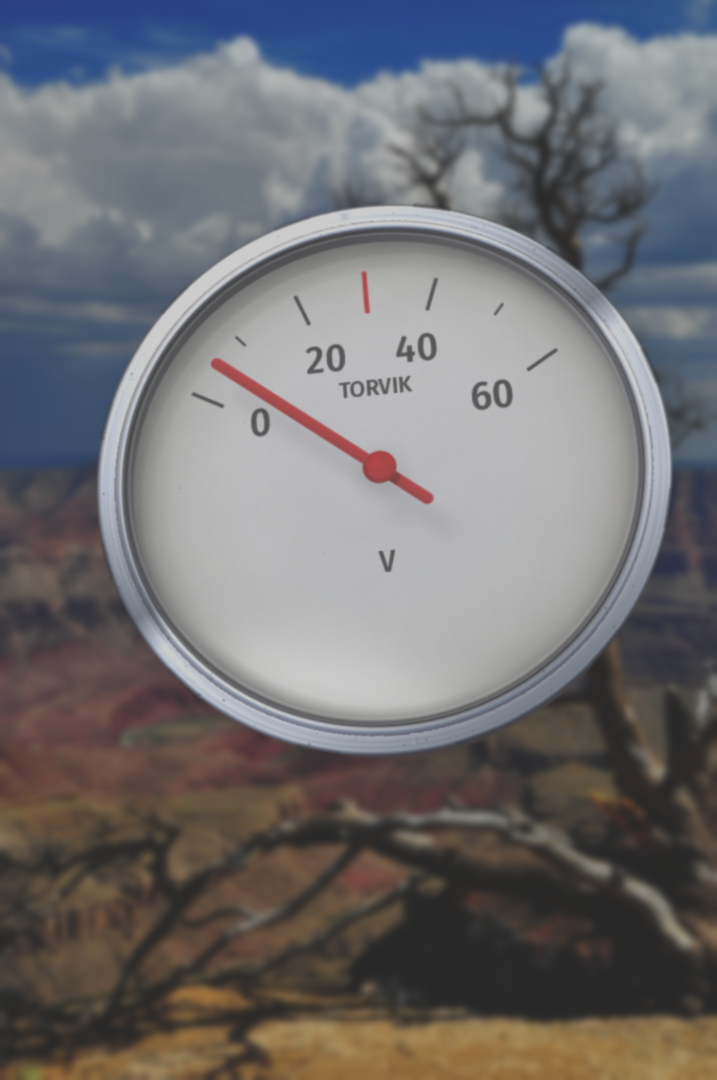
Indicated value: 5 (V)
